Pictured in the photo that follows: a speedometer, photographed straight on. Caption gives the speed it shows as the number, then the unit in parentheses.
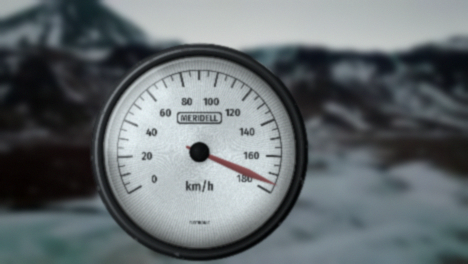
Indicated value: 175 (km/h)
